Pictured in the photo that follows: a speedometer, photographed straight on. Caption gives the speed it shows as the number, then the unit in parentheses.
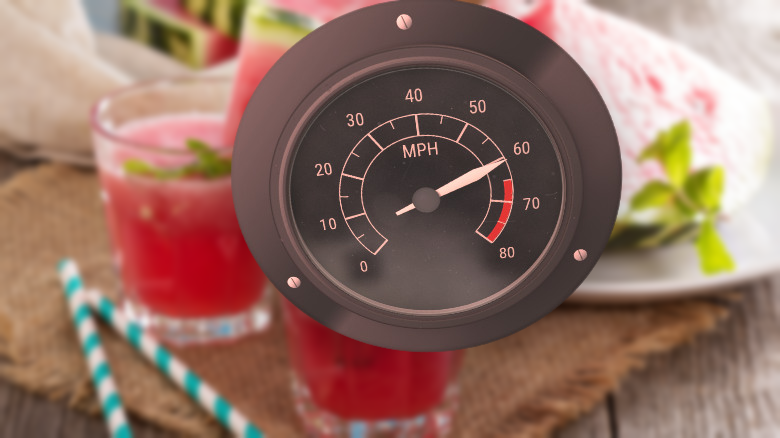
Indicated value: 60 (mph)
